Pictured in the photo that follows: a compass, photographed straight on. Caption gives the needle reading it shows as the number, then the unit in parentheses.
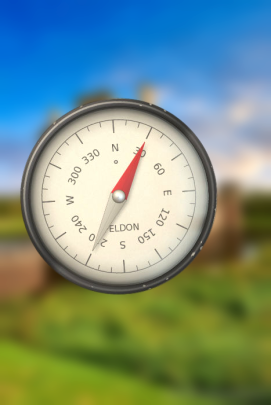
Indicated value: 30 (°)
